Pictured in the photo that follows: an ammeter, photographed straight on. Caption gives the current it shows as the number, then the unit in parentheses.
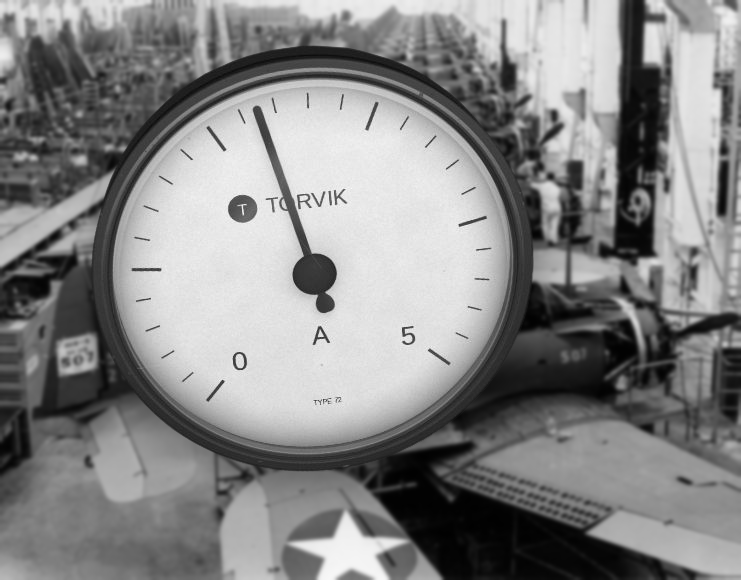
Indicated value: 2.3 (A)
